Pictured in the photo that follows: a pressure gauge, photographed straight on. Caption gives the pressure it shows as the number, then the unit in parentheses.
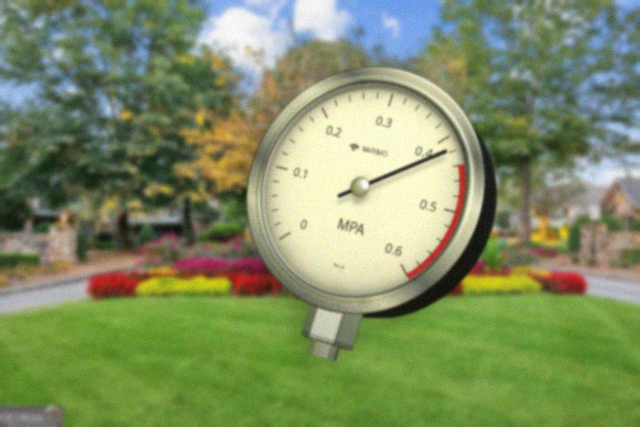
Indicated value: 0.42 (MPa)
